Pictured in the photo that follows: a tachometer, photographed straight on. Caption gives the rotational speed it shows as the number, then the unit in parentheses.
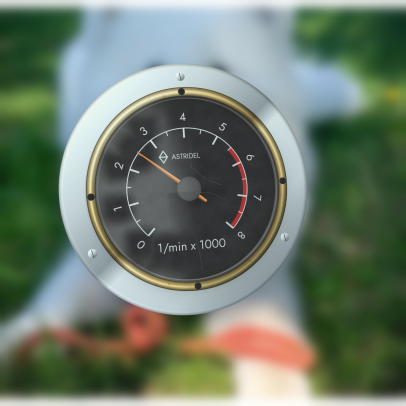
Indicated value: 2500 (rpm)
